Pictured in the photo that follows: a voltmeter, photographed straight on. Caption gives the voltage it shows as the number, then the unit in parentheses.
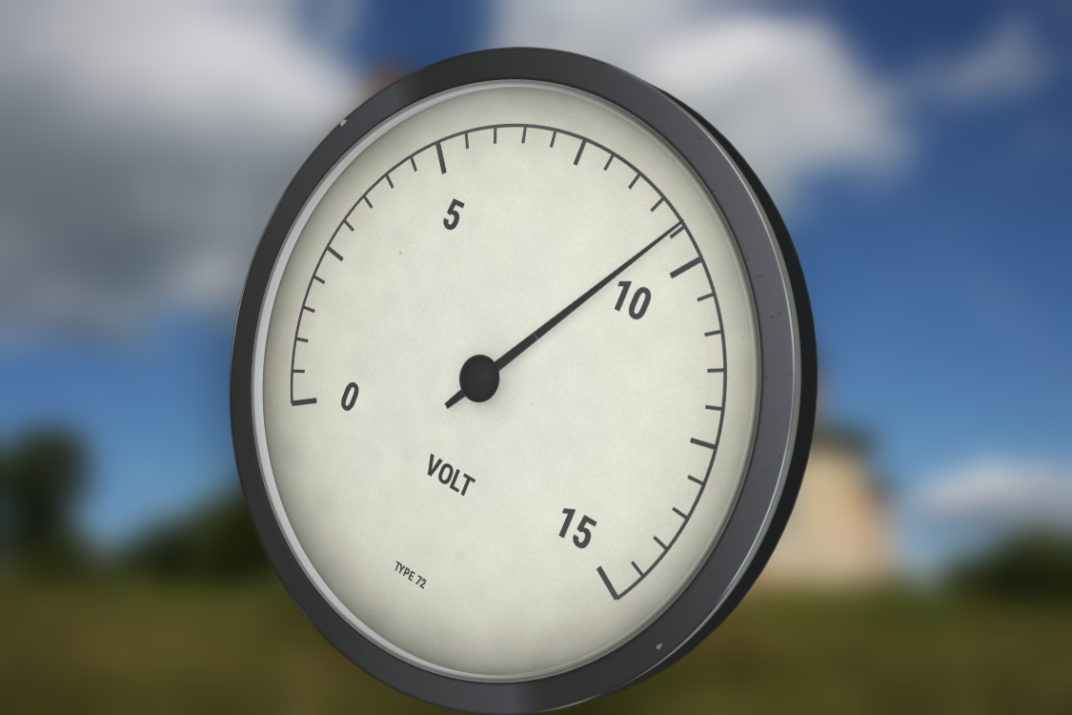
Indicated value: 9.5 (V)
